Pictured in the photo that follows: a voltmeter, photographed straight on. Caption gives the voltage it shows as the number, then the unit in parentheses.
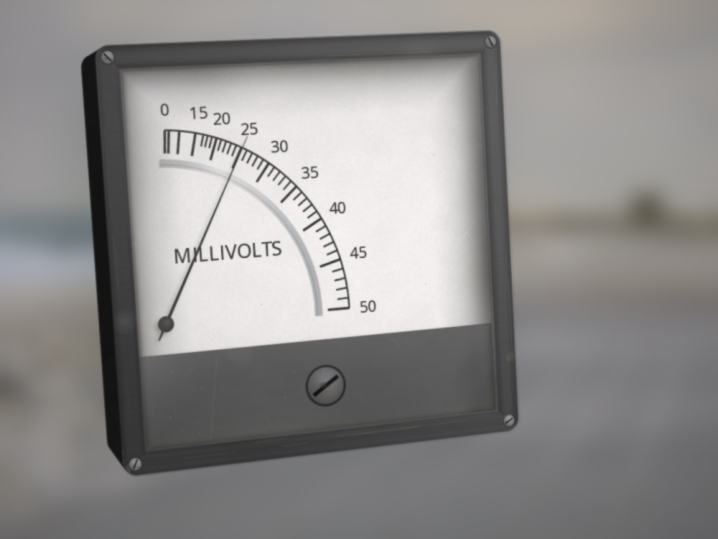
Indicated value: 25 (mV)
